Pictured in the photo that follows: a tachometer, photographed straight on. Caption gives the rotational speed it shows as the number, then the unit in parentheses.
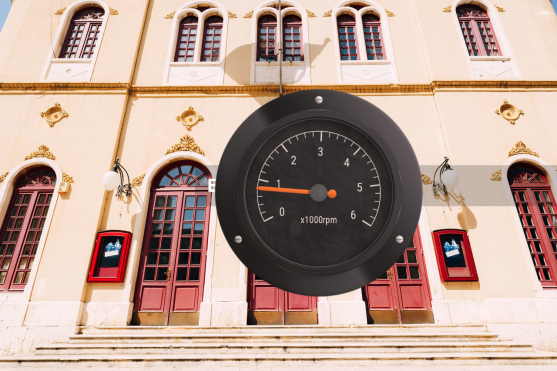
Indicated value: 800 (rpm)
